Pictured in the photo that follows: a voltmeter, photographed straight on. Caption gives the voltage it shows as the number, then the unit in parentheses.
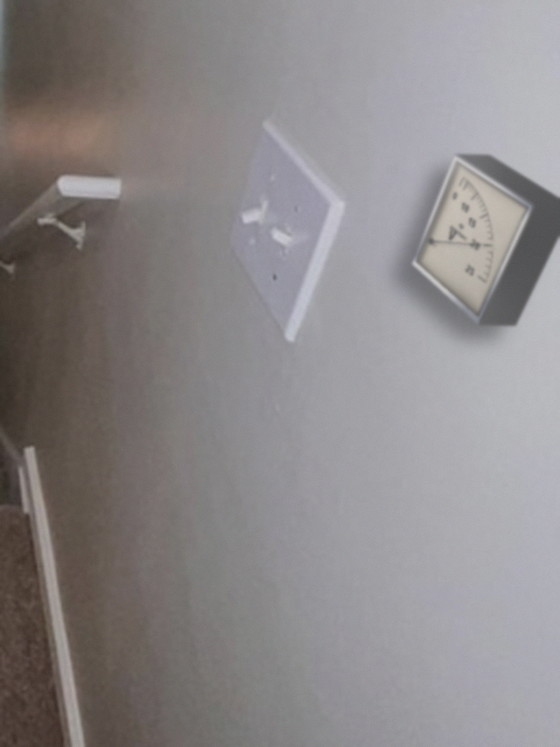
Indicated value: 20 (V)
